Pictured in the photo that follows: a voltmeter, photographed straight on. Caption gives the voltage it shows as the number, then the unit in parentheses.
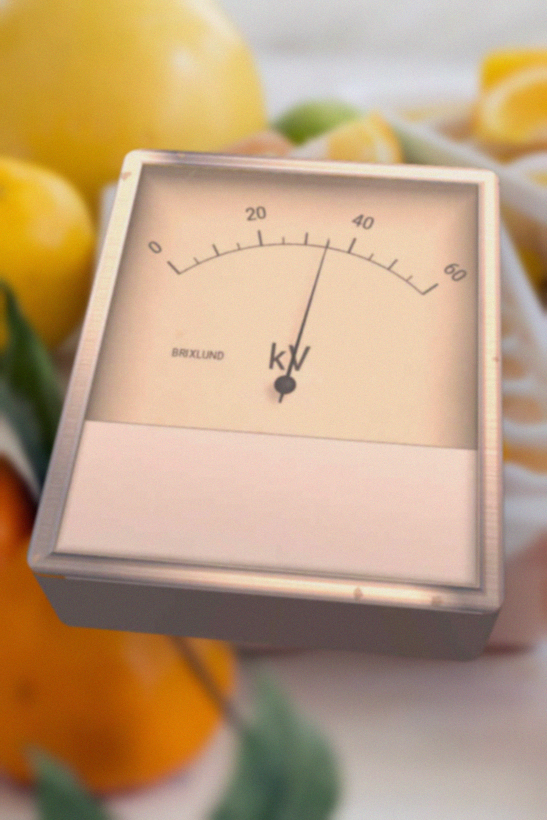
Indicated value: 35 (kV)
